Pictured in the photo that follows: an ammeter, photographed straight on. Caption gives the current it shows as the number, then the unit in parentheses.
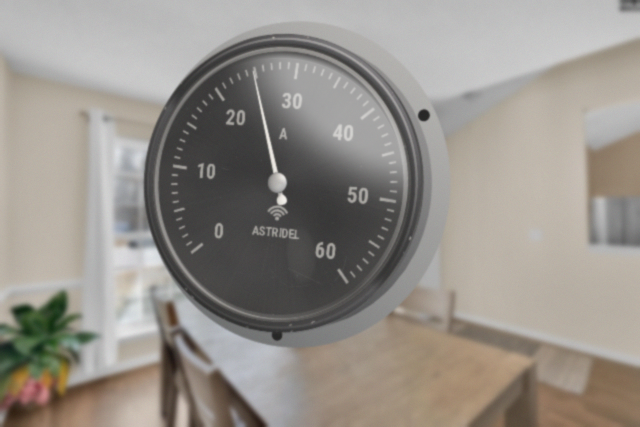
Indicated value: 25 (A)
